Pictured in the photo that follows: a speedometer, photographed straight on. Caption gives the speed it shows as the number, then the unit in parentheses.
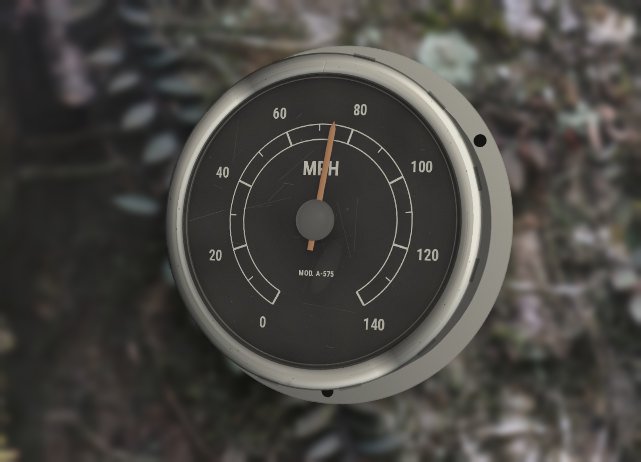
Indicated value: 75 (mph)
